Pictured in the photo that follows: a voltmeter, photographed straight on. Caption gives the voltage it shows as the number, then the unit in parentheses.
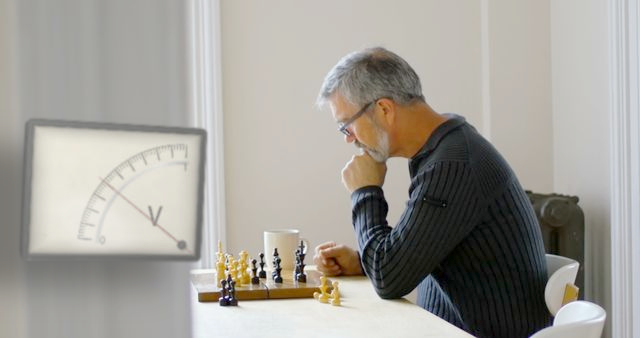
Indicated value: 0.4 (V)
